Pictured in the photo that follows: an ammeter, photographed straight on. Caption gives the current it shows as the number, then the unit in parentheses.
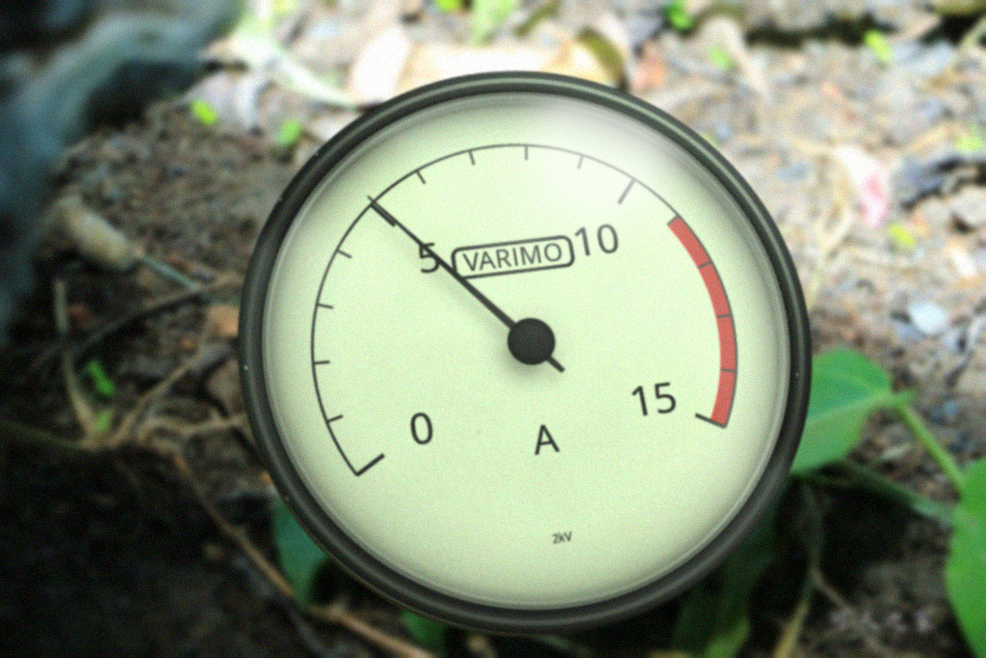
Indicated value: 5 (A)
